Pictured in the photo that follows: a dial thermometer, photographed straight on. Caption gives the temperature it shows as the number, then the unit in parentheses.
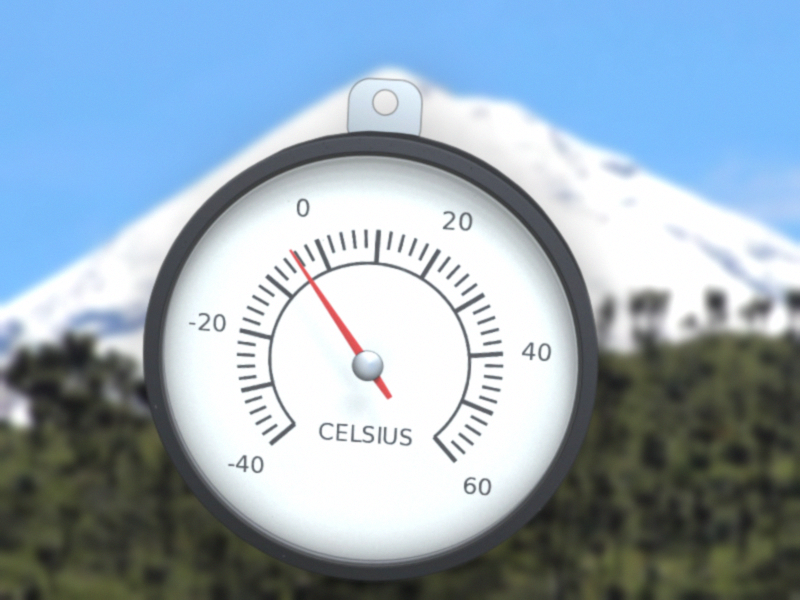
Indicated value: -4 (°C)
